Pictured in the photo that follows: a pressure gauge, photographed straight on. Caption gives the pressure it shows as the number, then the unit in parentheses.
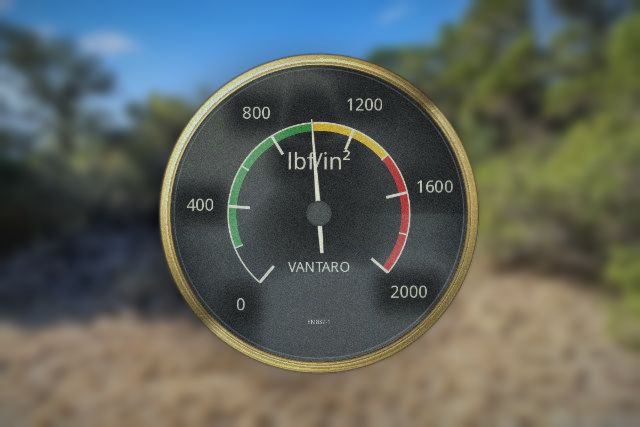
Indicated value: 1000 (psi)
